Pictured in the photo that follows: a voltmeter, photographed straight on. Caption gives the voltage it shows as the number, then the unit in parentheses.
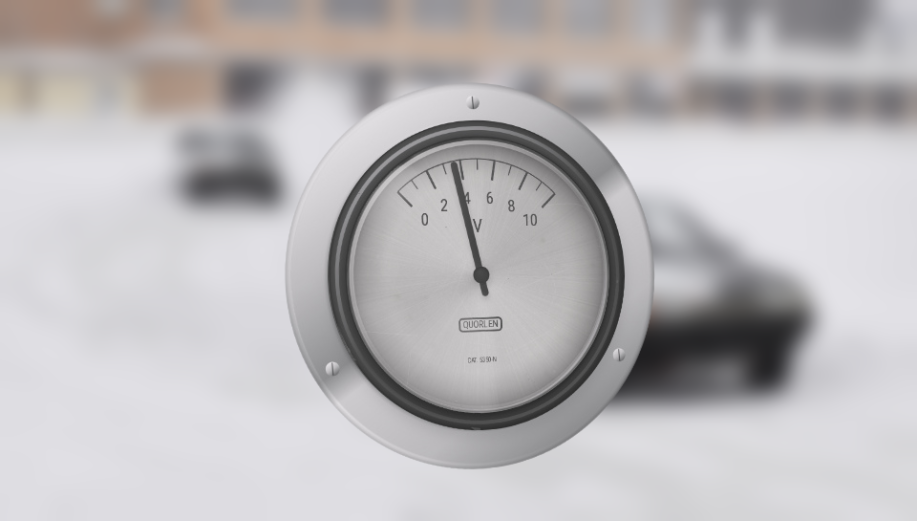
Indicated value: 3.5 (V)
